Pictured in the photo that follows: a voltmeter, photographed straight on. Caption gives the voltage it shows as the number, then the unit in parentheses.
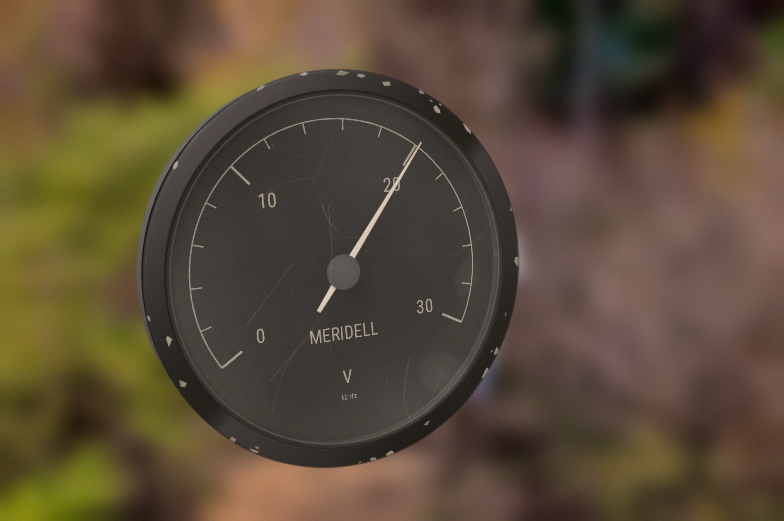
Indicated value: 20 (V)
